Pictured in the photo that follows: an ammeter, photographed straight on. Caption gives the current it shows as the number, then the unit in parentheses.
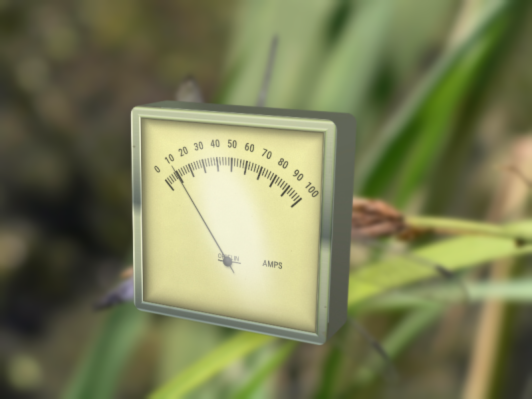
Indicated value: 10 (A)
